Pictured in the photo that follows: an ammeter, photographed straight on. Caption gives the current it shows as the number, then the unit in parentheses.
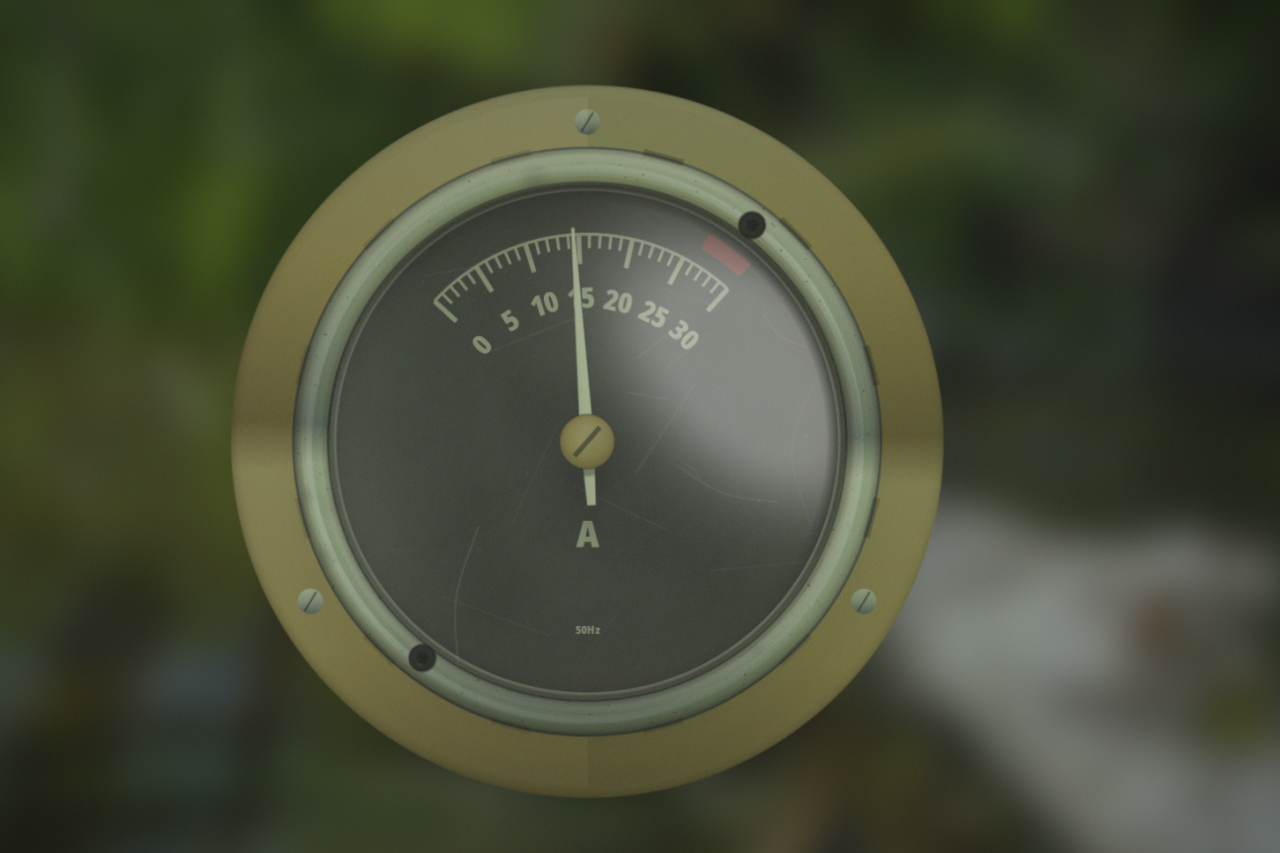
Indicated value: 14.5 (A)
